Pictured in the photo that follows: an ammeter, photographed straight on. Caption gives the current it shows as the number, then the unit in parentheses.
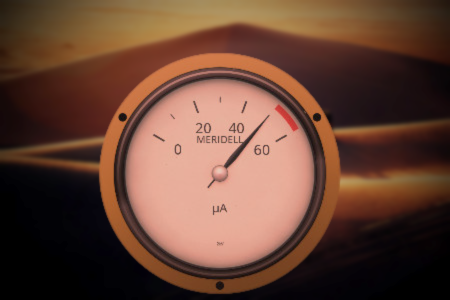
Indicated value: 50 (µA)
